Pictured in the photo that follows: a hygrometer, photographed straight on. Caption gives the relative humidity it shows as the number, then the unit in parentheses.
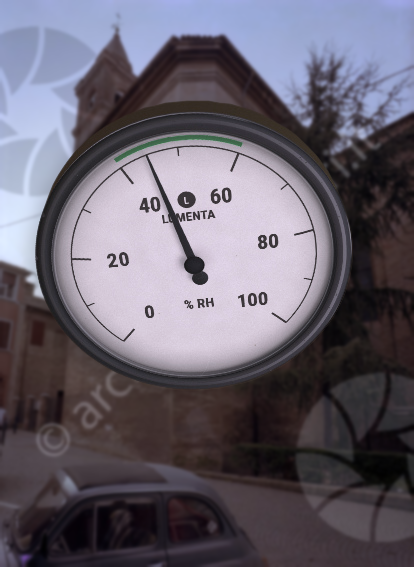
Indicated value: 45 (%)
